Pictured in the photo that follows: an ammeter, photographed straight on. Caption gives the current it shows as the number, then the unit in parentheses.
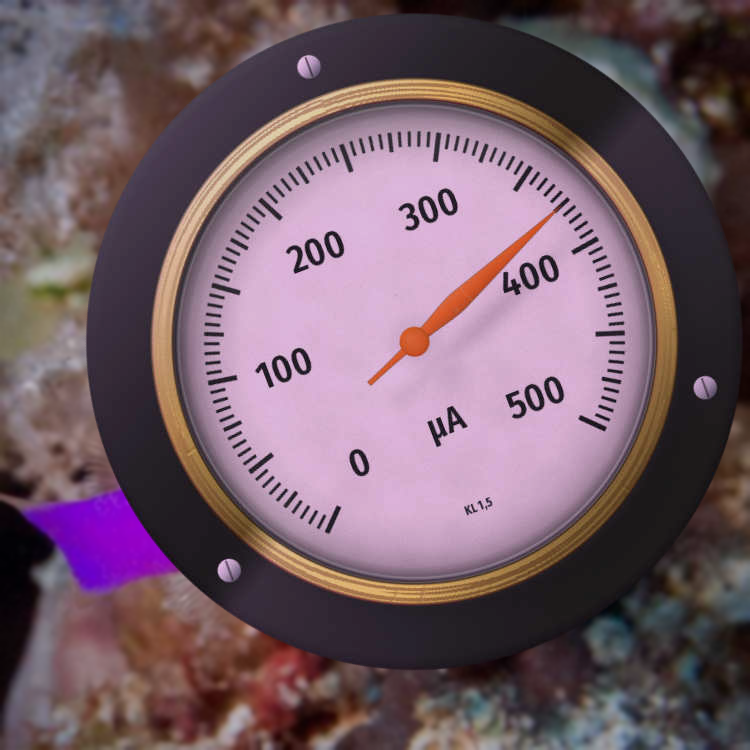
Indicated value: 375 (µA)
